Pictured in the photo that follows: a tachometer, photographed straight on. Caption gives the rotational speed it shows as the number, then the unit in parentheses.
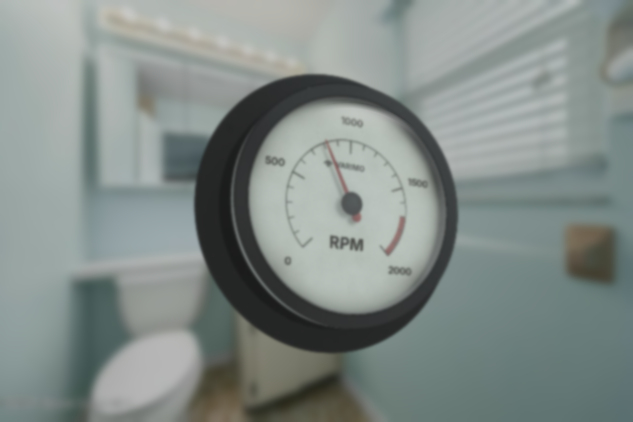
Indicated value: 800 (rpm)
